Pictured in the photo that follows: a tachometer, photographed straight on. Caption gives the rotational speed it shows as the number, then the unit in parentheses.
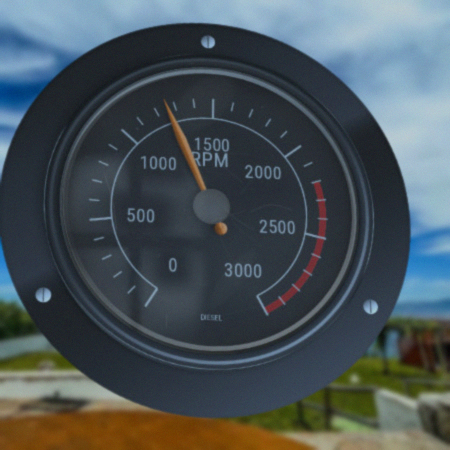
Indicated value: 1250 (rpm)
